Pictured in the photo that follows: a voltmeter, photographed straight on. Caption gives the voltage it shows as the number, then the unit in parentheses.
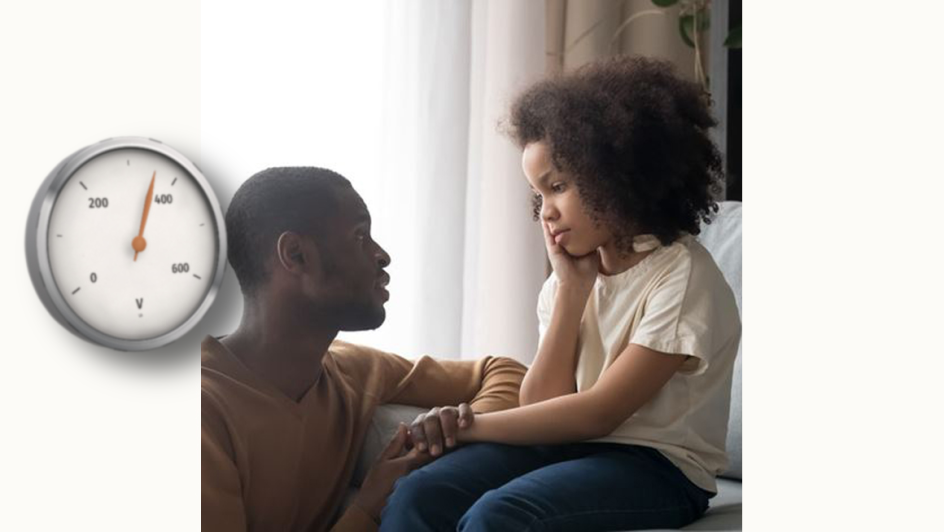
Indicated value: 350 (V)
